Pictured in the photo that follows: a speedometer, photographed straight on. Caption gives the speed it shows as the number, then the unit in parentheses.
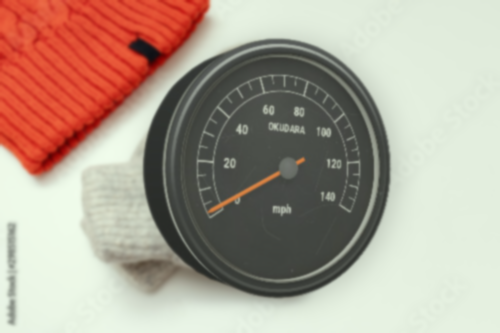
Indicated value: 2.5 (mph)
